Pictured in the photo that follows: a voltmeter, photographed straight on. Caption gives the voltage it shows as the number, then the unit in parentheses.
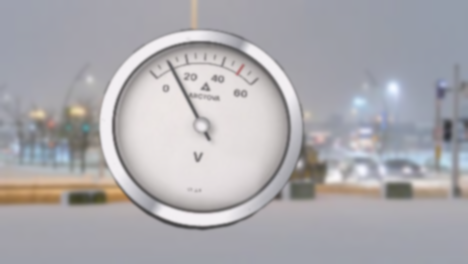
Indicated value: 10 (V)
